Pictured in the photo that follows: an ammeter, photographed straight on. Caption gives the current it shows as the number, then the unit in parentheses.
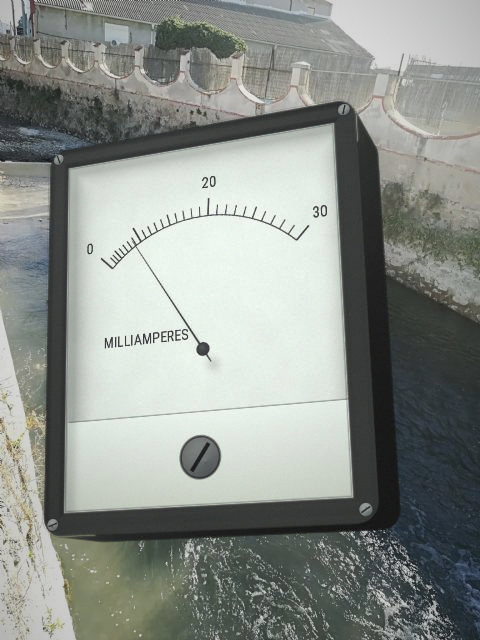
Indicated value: 9 (mA)
